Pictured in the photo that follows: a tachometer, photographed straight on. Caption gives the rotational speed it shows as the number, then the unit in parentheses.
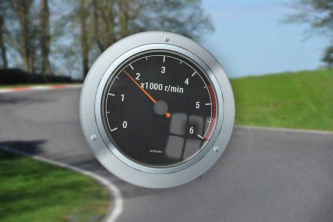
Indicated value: 1750 (rpm)
